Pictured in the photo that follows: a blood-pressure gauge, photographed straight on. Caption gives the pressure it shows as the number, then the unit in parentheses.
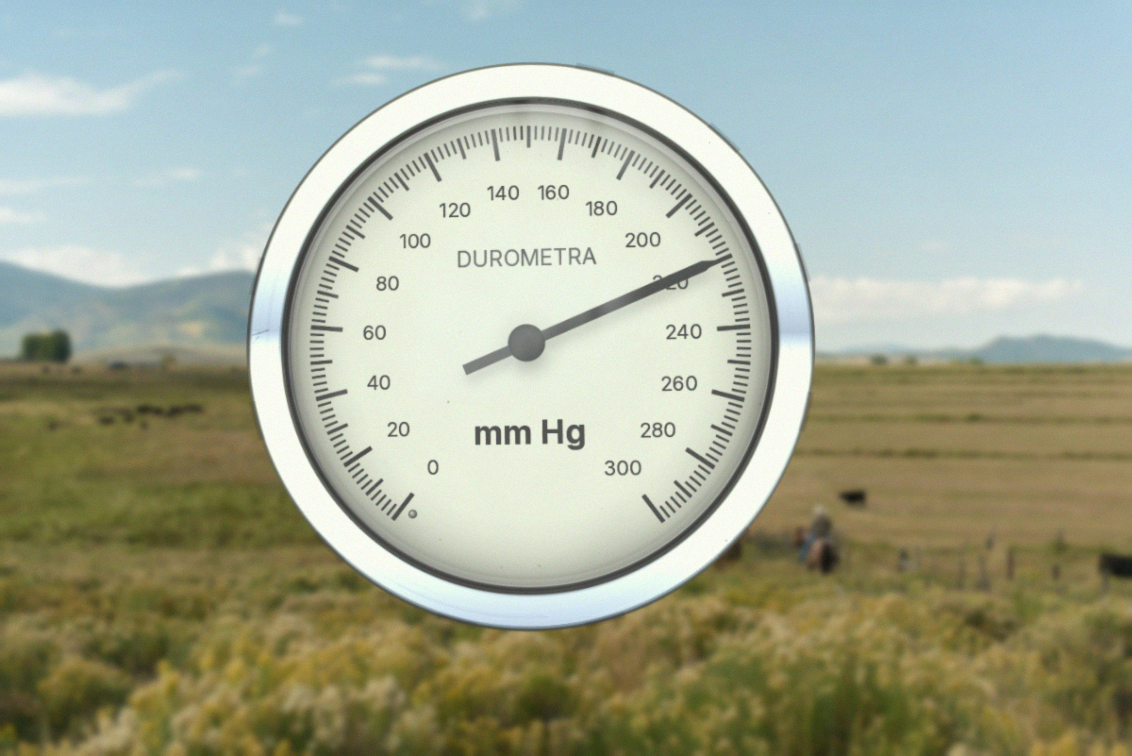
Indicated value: 220 (mmHg)
